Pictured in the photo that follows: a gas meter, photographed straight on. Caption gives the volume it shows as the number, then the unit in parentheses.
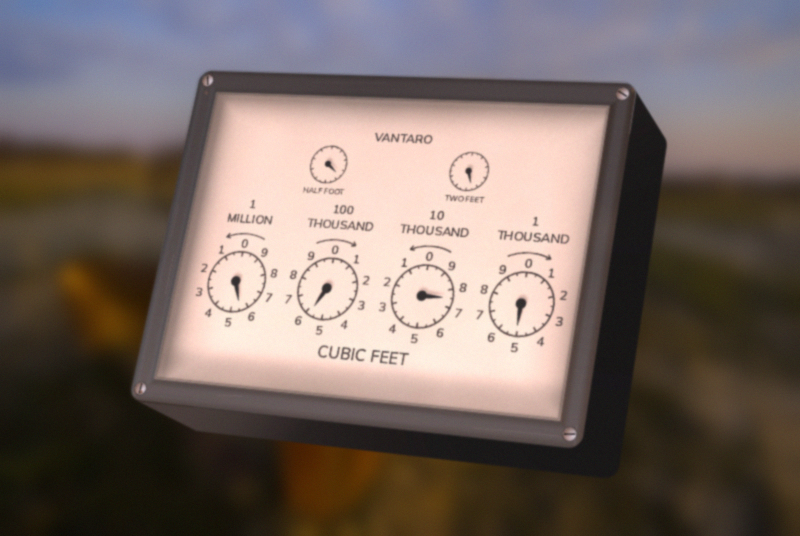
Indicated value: 557500 (ft³)
